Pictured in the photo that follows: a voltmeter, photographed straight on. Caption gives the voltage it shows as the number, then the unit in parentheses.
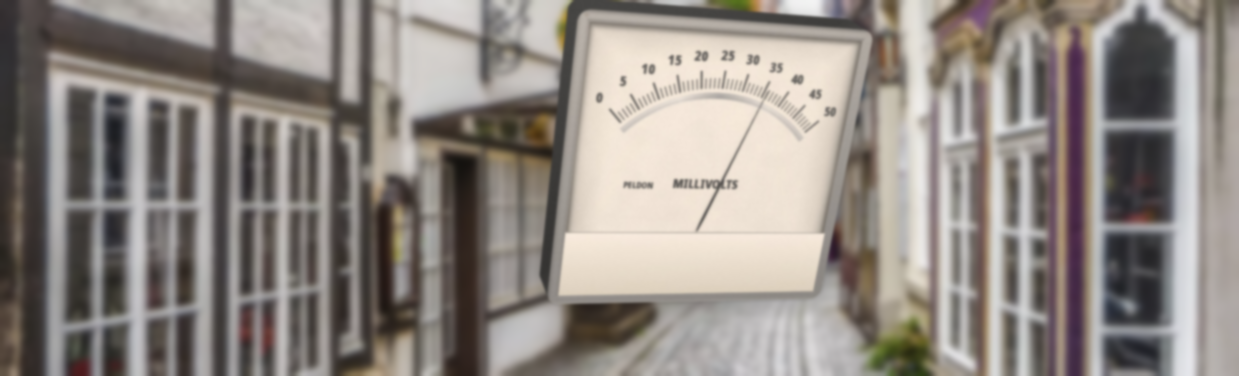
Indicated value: 35 (mV)
